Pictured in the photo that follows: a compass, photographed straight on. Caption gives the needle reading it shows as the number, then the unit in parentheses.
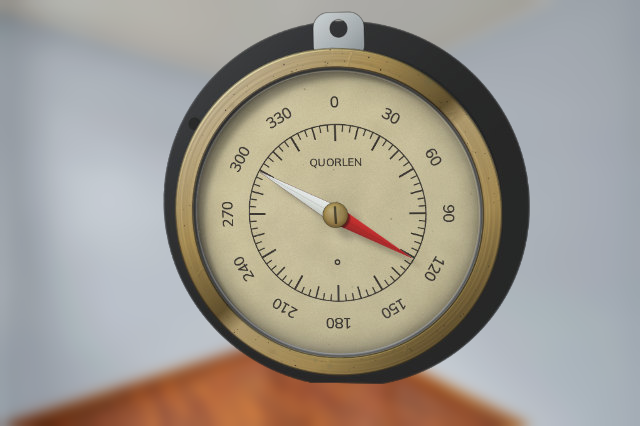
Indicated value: 120 (°)
